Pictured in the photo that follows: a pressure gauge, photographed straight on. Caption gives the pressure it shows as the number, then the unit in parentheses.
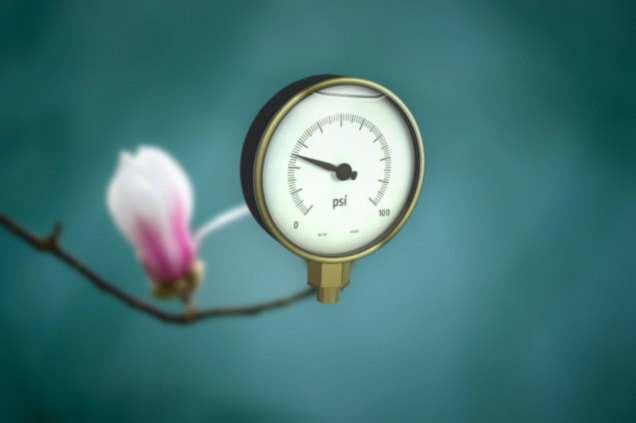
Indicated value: 25 (psi)
